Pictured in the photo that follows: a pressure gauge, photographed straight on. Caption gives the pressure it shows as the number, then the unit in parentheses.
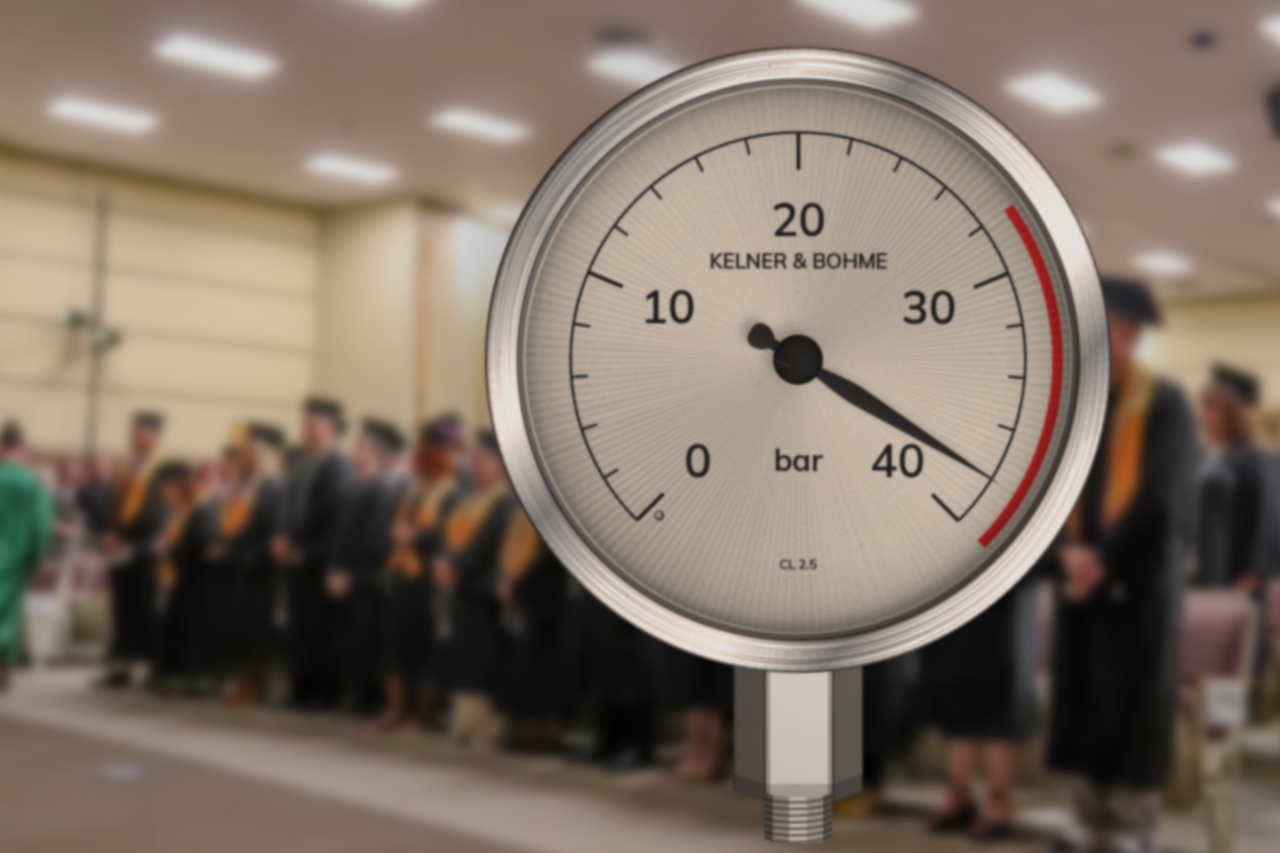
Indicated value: 38 (bar)
